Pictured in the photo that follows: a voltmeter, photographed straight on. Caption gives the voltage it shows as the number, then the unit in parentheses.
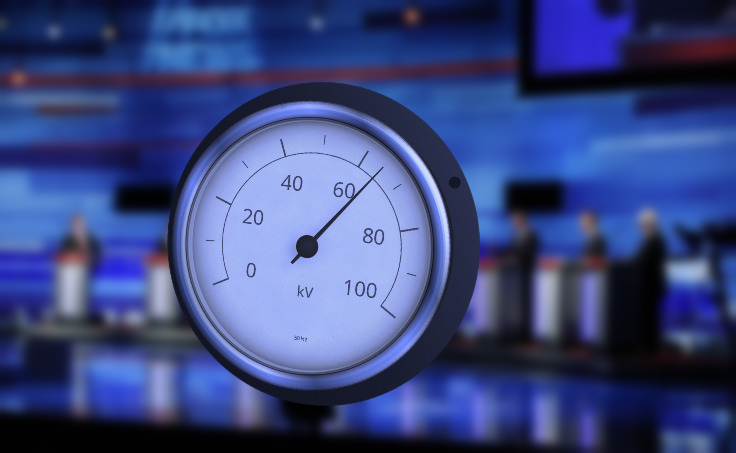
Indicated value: 65 (kV)
